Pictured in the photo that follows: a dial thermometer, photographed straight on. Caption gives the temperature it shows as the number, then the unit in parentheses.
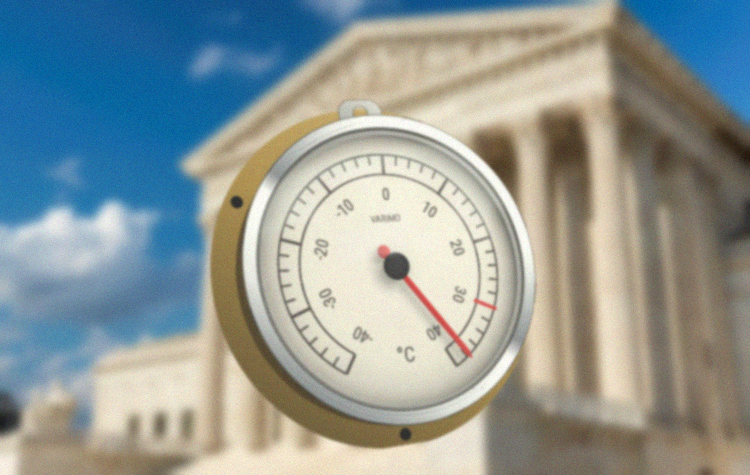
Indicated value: 38 (°C)
